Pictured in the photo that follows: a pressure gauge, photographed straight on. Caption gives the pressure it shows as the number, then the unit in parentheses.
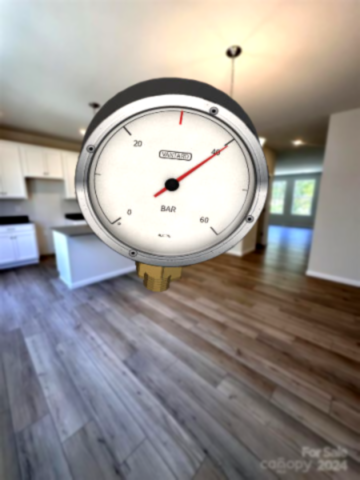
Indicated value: 40 (bar)
